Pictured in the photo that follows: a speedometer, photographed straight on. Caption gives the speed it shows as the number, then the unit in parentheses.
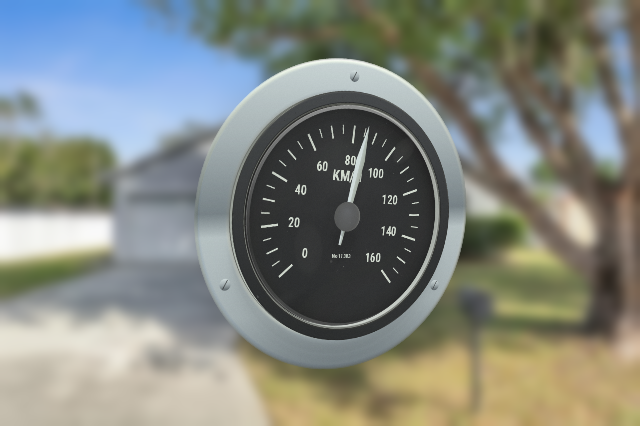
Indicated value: 85 (km/h)
